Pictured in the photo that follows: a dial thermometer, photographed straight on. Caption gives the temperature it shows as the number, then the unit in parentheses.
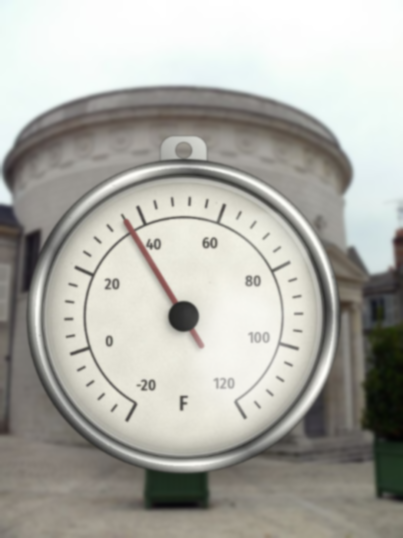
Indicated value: 36 (°F)
